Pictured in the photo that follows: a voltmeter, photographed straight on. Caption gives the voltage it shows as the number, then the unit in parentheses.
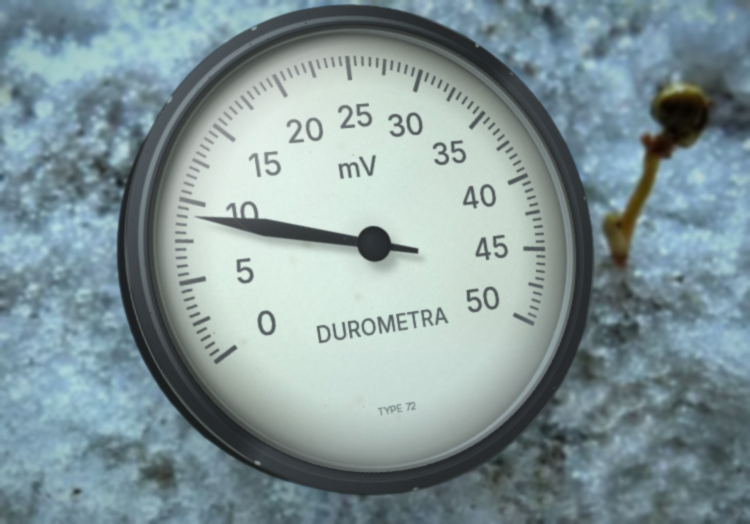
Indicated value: 9 (mV)
